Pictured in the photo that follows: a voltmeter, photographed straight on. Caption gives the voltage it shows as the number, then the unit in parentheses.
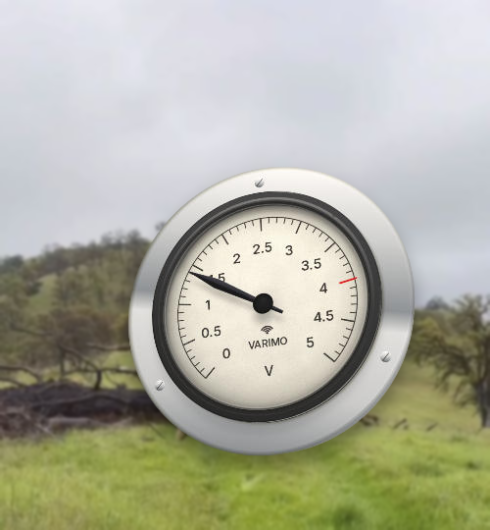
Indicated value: 1.4 (V)
